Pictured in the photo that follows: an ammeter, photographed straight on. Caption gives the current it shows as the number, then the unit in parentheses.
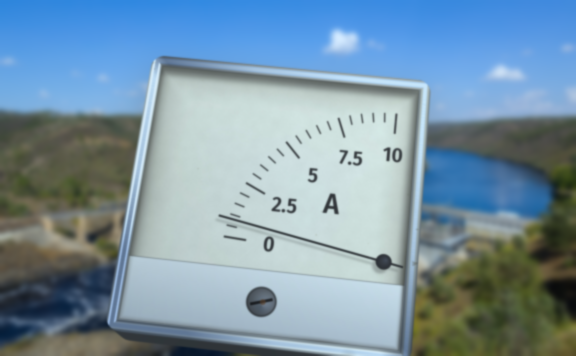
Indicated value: 0.75 (A)
